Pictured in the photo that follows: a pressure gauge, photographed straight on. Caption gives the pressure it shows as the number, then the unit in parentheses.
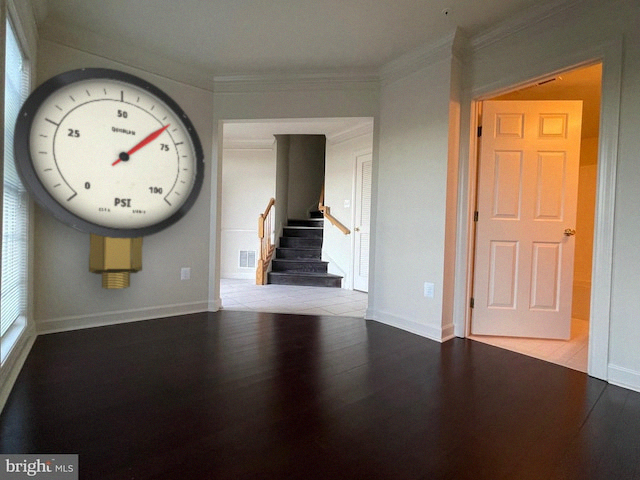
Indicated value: 67.5 (psi)
